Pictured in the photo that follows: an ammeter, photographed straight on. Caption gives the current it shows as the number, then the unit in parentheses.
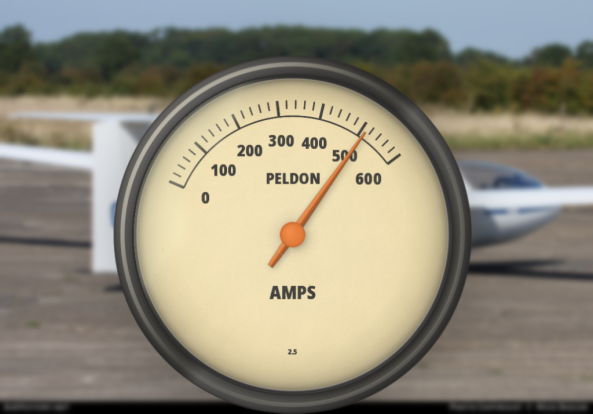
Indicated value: 510 (A)
